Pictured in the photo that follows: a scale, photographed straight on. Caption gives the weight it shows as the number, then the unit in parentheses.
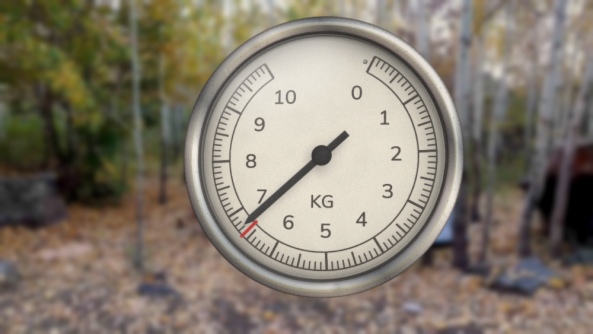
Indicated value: 6.7 (kg)
